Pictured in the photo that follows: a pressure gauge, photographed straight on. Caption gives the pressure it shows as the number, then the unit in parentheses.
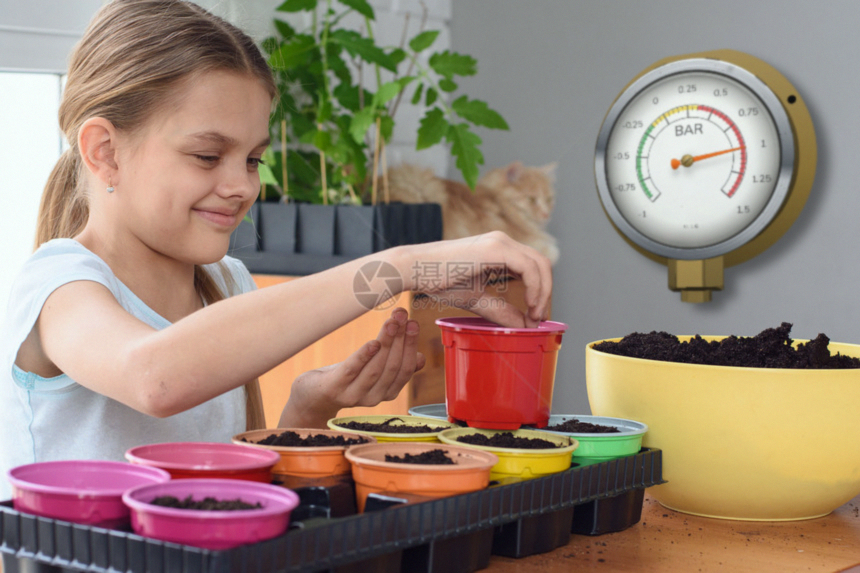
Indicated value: 1 (bar)
